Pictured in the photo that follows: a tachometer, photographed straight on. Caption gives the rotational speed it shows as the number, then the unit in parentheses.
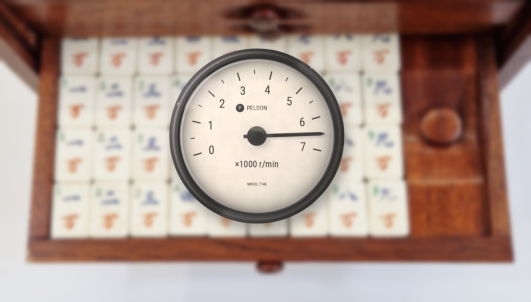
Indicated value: 6500 (rpm)
